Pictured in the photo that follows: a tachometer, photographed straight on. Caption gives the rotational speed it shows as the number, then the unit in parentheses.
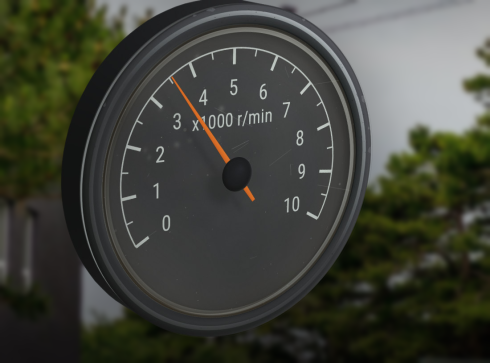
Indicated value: 3500 (rpm)
